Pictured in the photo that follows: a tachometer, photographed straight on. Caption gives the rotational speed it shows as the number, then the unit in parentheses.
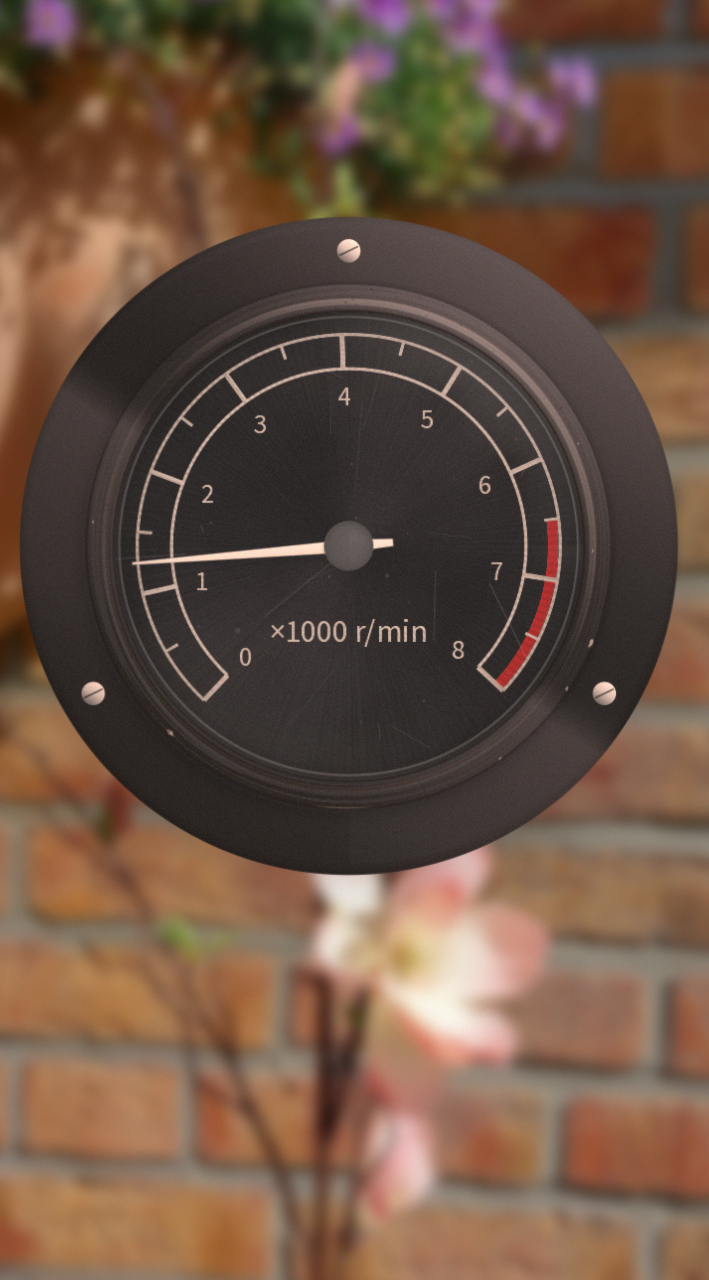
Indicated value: 1250 (rpm)
